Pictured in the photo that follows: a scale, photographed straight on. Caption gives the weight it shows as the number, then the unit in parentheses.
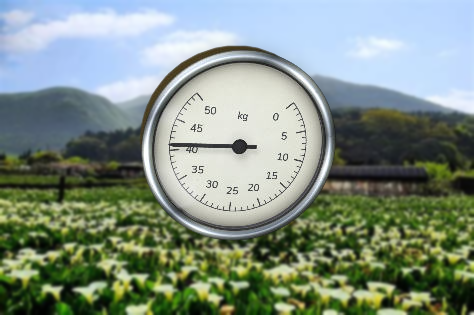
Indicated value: 41 (kg)
